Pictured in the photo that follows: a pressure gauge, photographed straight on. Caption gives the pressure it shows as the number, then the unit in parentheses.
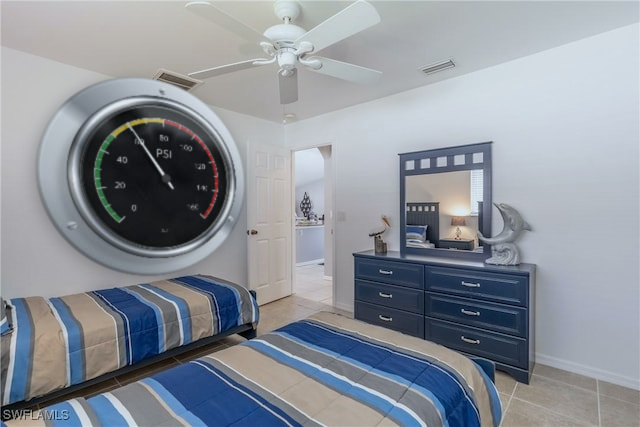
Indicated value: 60 (psi)
